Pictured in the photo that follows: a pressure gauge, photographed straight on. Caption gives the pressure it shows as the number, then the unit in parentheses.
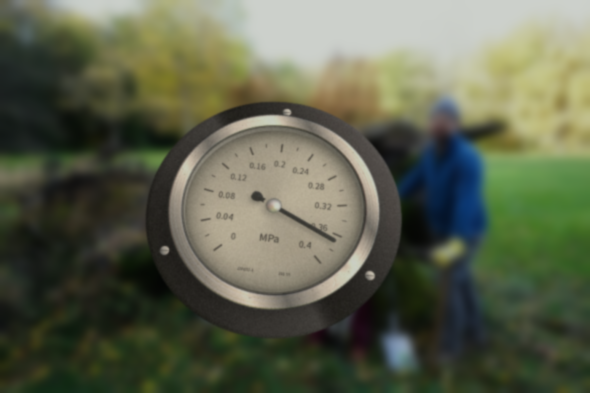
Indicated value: 0.37 (MPa)
